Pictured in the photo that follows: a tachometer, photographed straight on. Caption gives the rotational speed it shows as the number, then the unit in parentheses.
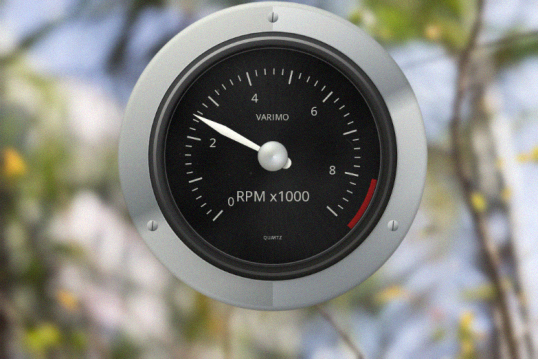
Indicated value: 2500 (rpm)
